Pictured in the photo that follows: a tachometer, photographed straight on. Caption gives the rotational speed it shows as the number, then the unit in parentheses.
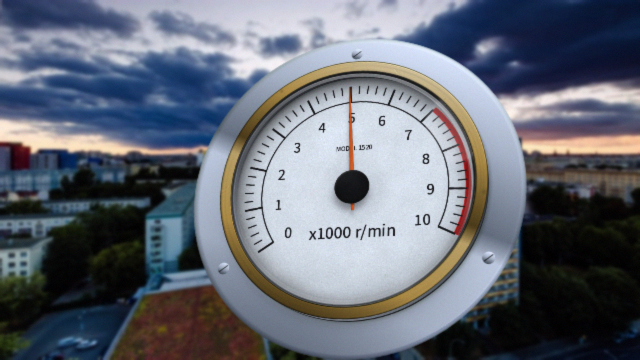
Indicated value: 5000 (rpm)
